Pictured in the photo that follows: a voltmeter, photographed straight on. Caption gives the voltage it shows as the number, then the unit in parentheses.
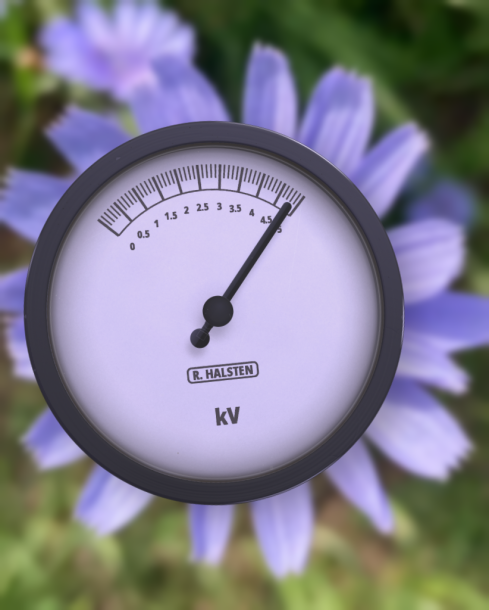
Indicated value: 4.8 (kV)
